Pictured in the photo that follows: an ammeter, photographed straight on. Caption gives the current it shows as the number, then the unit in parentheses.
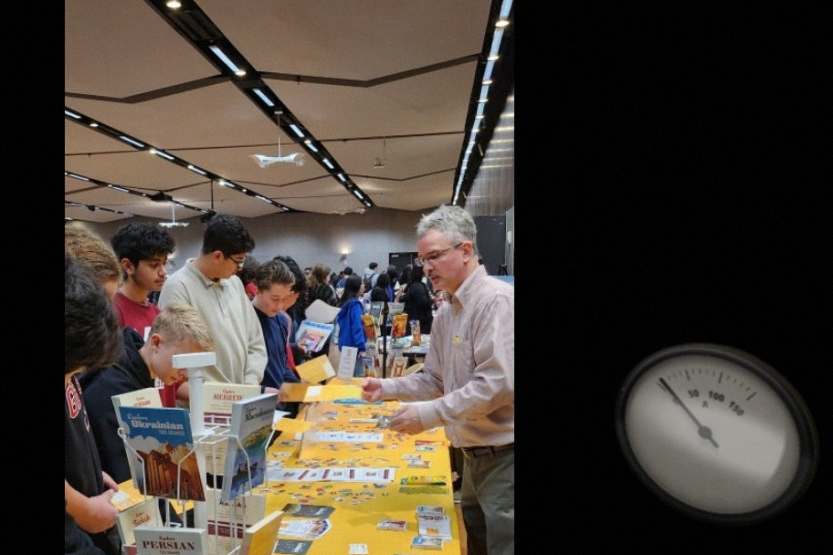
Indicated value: 10 (A)
